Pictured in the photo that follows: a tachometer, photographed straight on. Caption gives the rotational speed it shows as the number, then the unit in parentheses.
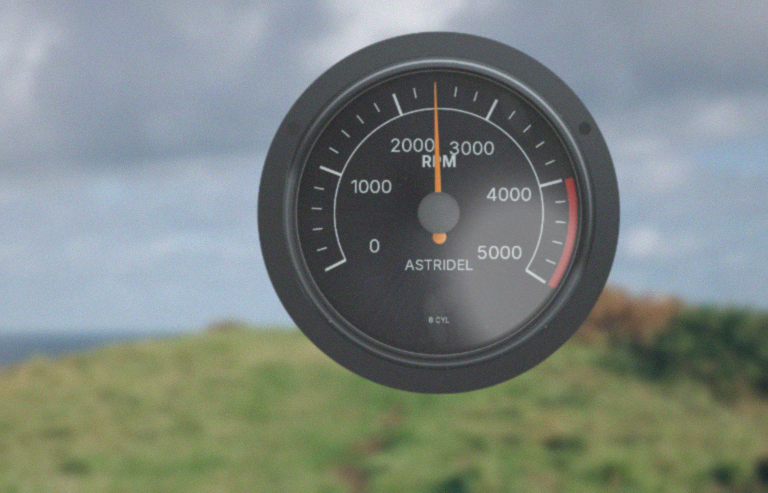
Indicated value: 2400 (rpm)
